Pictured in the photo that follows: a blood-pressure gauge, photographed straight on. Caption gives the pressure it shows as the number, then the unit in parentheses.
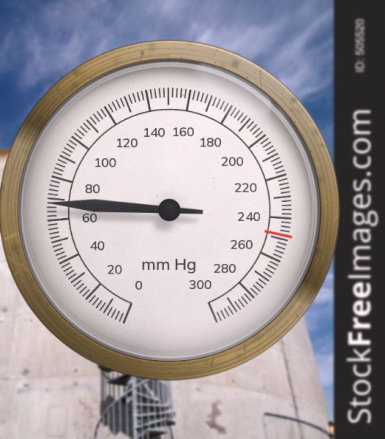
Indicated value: 68 (mmHg)
